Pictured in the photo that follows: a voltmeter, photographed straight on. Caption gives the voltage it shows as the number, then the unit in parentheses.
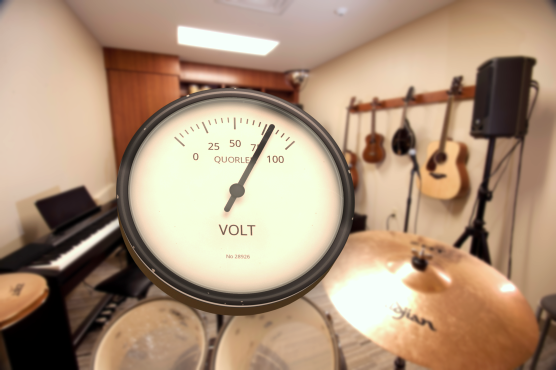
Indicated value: 80 (V)
